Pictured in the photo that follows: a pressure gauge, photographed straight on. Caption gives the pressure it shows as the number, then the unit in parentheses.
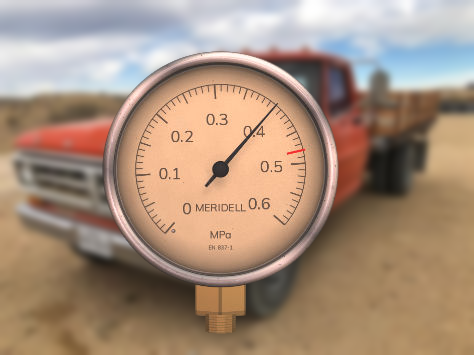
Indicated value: 0.4 (MPa)
